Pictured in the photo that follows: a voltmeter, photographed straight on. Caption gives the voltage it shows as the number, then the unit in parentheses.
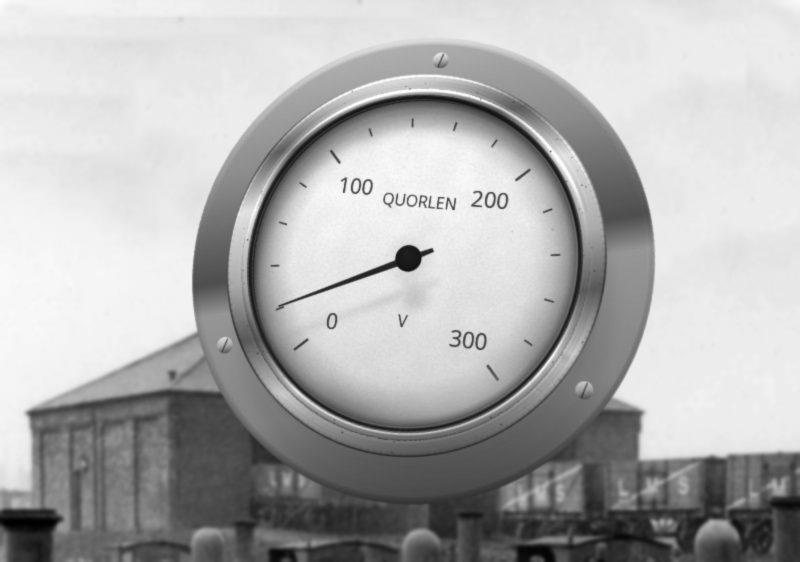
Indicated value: 20 (V)
